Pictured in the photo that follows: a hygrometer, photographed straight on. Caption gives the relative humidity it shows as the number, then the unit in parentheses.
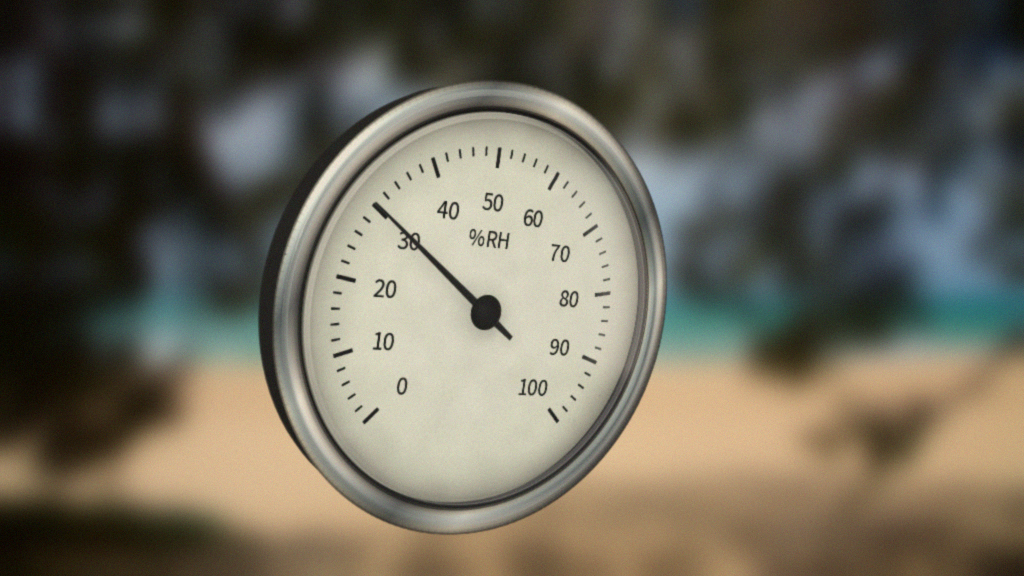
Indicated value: 30 (%)
